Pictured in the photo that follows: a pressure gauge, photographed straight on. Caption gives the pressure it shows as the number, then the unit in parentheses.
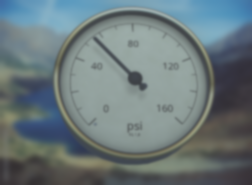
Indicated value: 55 (psi)
